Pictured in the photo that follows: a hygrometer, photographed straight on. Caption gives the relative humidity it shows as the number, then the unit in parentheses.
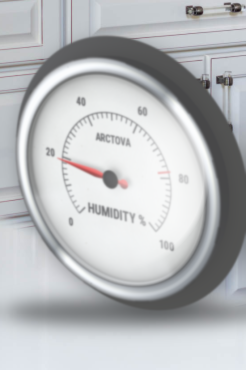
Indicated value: 20 (%)
